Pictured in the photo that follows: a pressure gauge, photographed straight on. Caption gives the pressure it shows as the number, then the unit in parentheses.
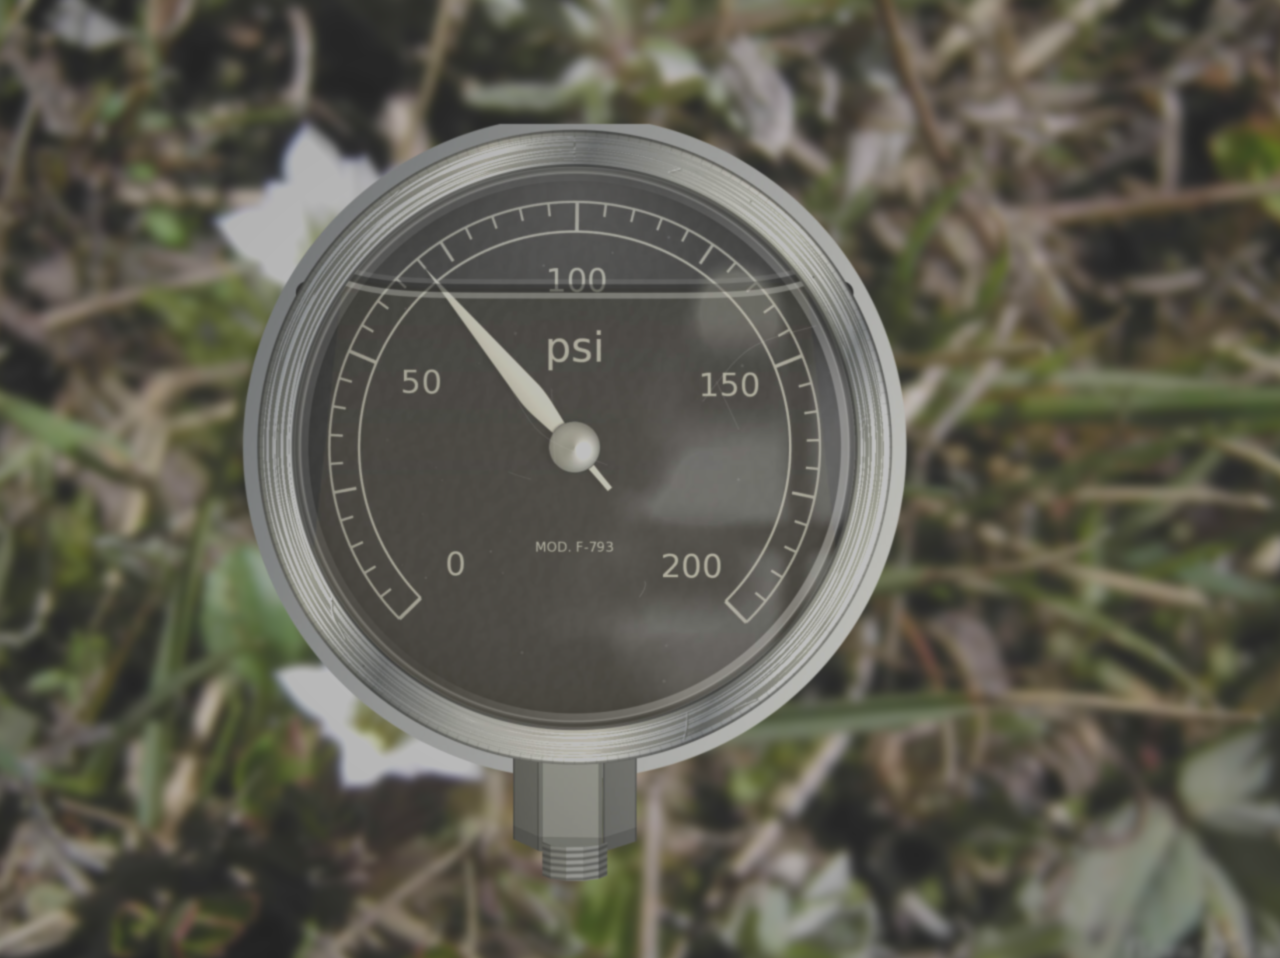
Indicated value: 70 (psi)
